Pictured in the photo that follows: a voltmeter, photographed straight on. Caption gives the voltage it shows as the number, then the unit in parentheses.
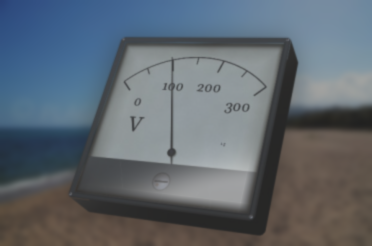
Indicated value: 100 (V)
